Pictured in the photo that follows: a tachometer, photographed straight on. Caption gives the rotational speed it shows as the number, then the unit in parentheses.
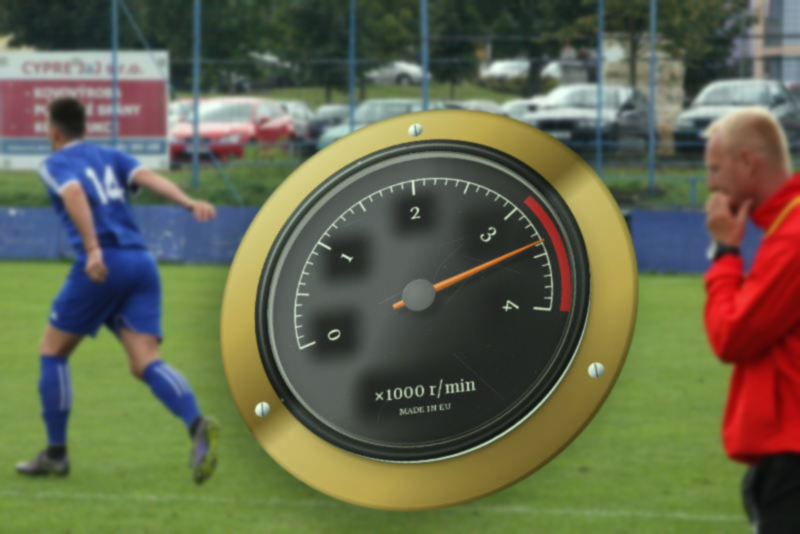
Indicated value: 3400 (rpm)
